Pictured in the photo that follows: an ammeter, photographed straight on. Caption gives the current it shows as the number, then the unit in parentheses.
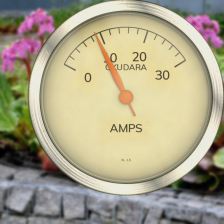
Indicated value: 9 (A)
